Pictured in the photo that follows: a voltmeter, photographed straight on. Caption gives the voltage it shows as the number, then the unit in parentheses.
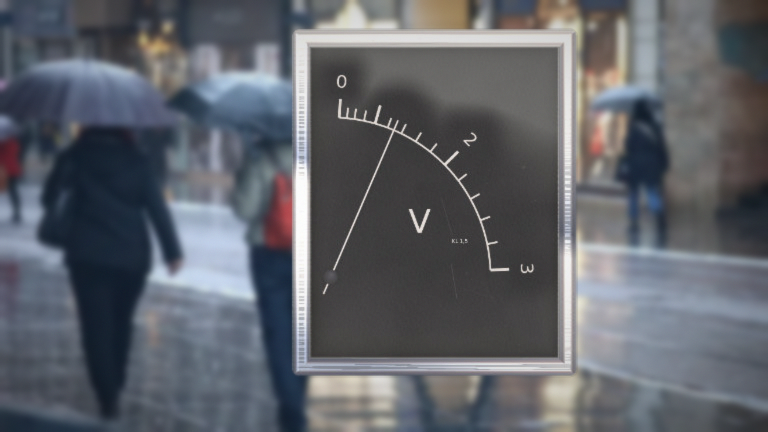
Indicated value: 1.3 (V)
